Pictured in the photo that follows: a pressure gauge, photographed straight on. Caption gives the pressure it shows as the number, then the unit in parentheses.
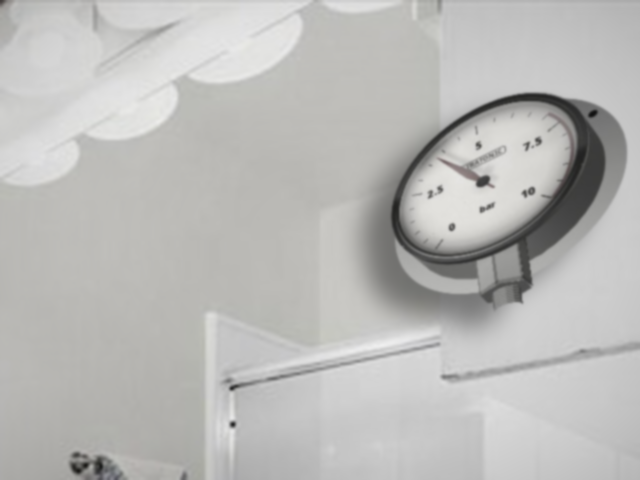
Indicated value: 3.75 (bar)
